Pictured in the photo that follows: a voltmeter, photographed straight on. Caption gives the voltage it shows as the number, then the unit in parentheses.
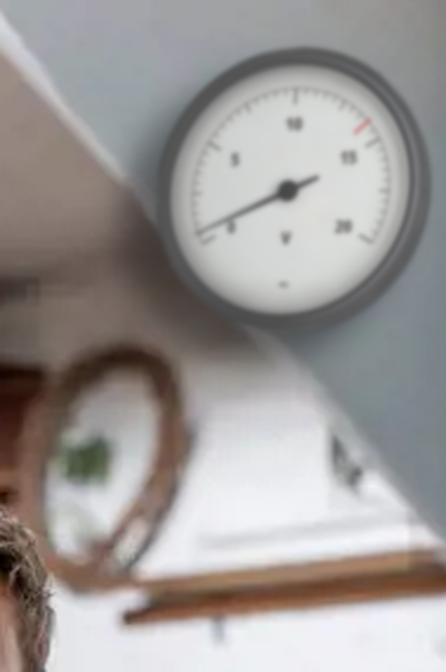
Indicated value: 0.5 (V)
